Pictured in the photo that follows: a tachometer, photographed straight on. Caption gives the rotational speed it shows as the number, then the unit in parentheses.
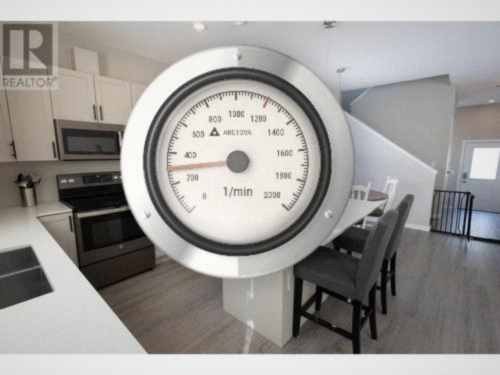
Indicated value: 300 (rpm)
